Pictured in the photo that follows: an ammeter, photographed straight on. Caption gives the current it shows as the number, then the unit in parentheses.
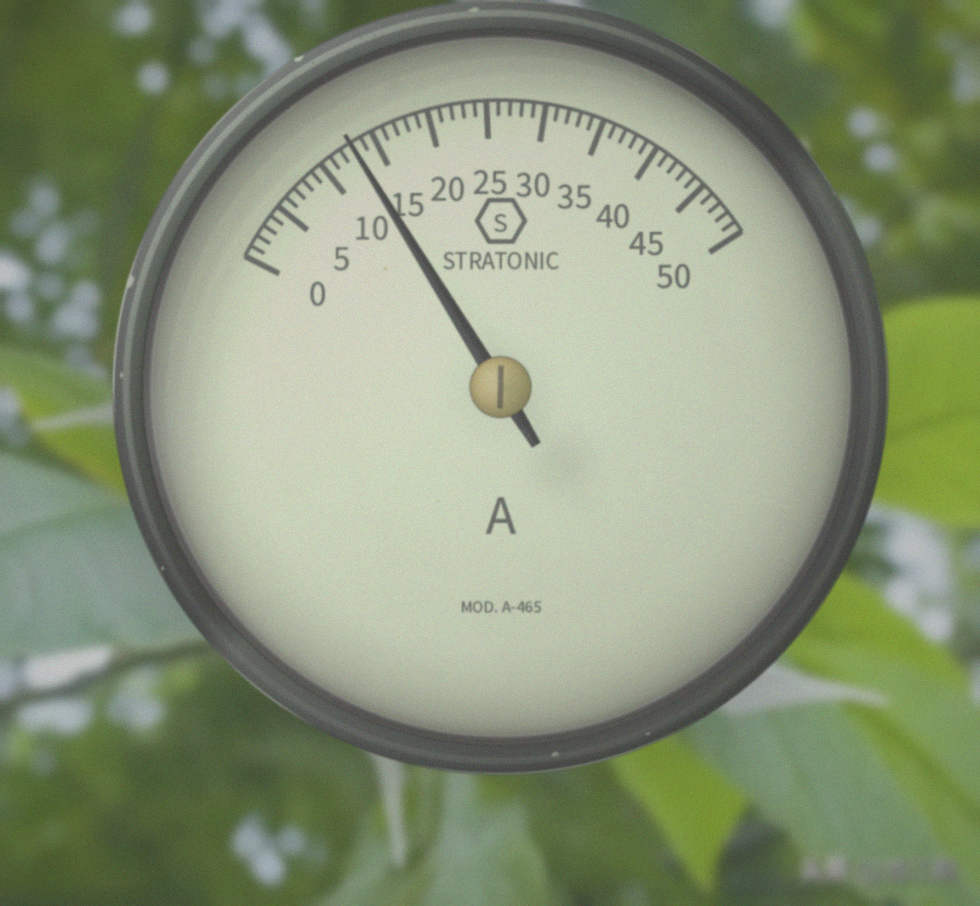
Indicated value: 13 (A)
